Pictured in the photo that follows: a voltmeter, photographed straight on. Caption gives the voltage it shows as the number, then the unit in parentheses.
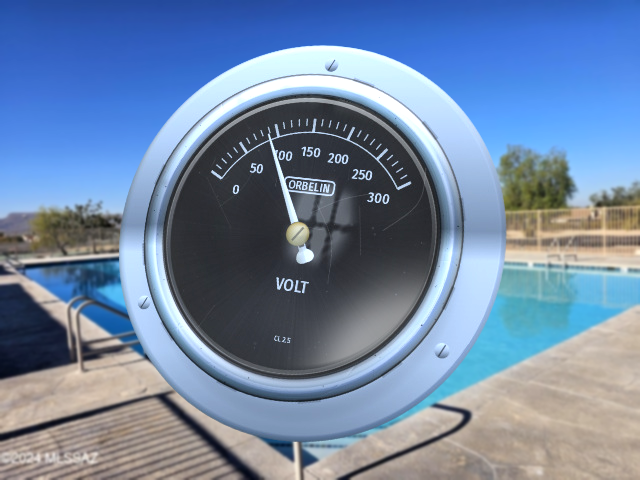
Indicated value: 90 (V)
